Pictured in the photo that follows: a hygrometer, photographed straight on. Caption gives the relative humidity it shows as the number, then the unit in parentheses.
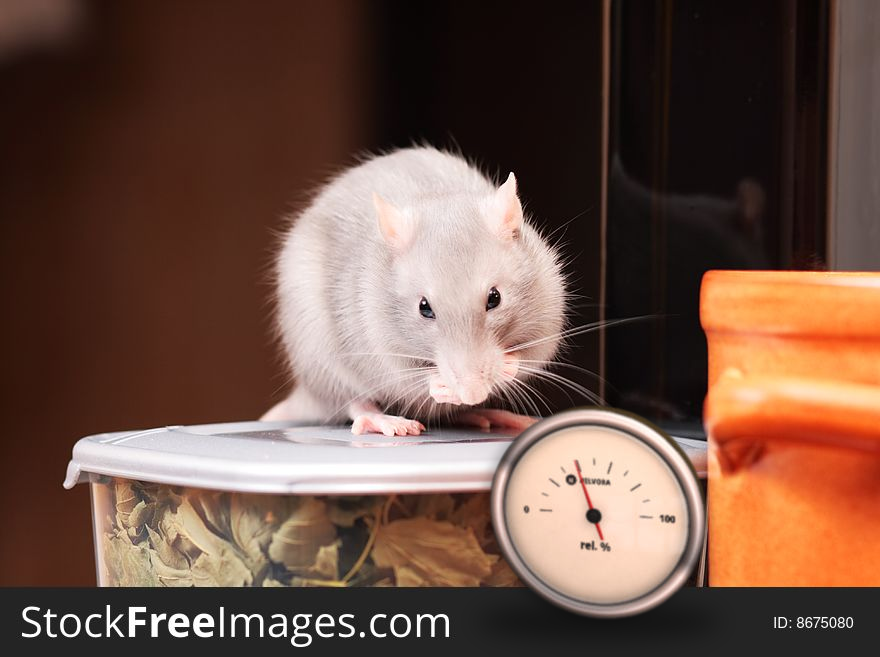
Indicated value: 40 (%)
